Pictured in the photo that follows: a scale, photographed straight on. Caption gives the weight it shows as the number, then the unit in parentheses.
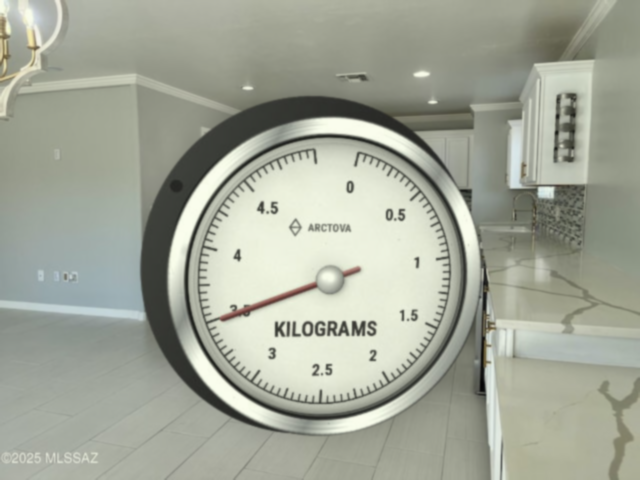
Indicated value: 3.5 (kg)
